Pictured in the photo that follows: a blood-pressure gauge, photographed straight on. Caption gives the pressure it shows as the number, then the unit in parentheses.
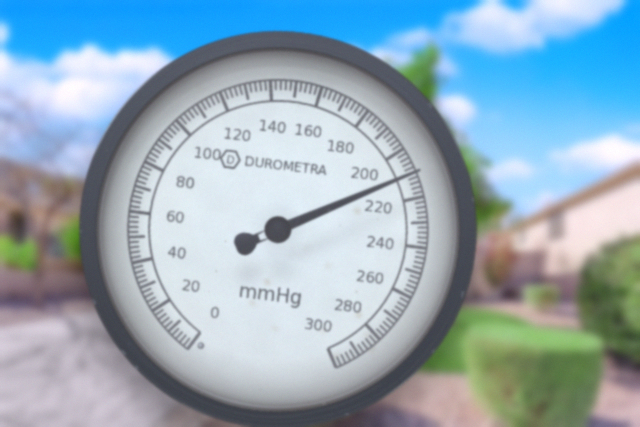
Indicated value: 210 (mmHg)
